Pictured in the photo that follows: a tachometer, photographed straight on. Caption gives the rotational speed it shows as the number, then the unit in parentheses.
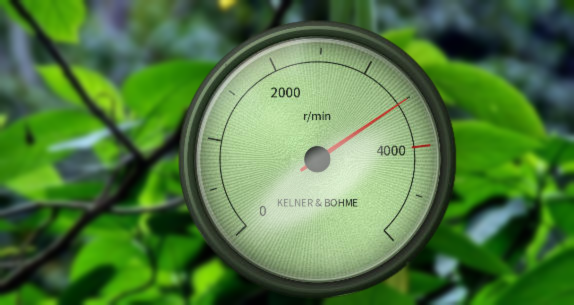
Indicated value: 3500 (rpm)
